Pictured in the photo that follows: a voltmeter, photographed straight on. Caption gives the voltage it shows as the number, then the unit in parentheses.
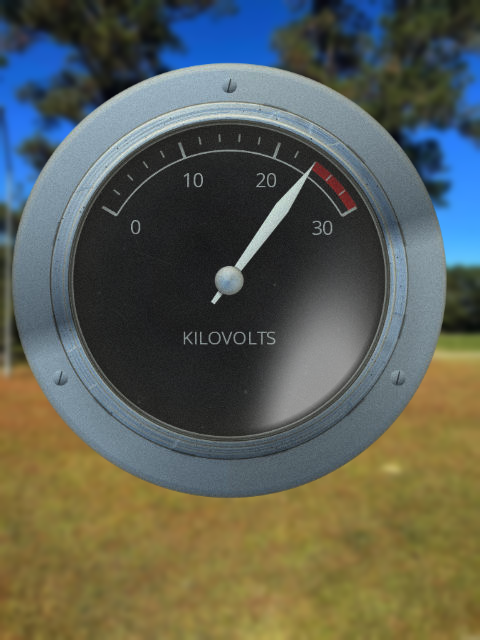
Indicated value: 24 (kV)
